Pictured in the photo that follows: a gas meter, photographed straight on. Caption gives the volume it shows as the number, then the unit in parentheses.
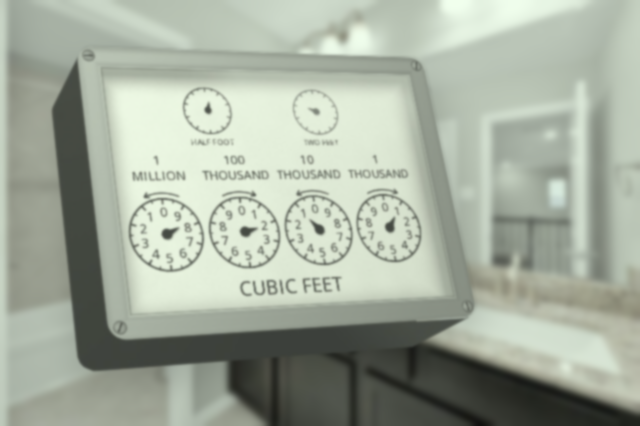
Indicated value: 821100 (ft³)
